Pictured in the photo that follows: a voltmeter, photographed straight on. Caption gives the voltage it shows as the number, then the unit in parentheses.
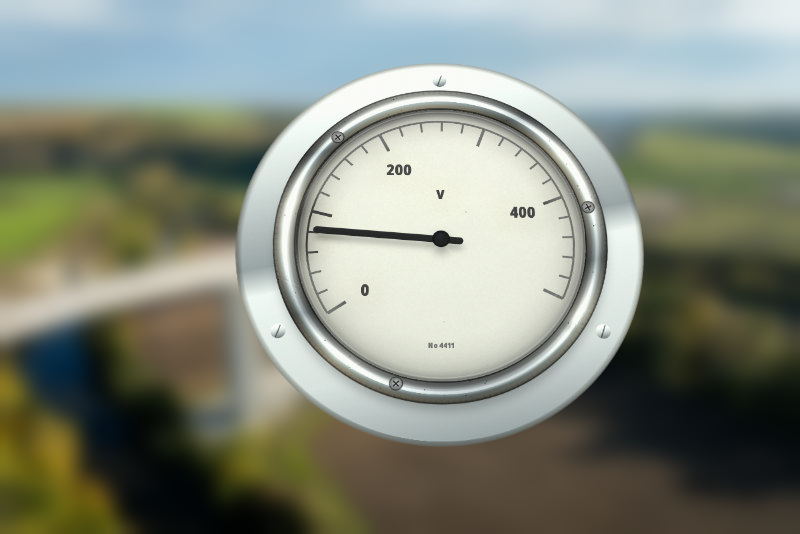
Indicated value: 80 (V)
